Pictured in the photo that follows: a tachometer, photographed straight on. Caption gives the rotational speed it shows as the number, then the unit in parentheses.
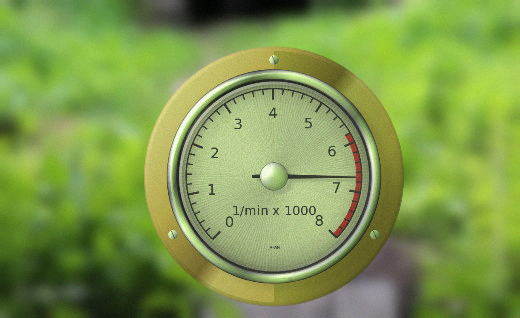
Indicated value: 6700 (rpm)
